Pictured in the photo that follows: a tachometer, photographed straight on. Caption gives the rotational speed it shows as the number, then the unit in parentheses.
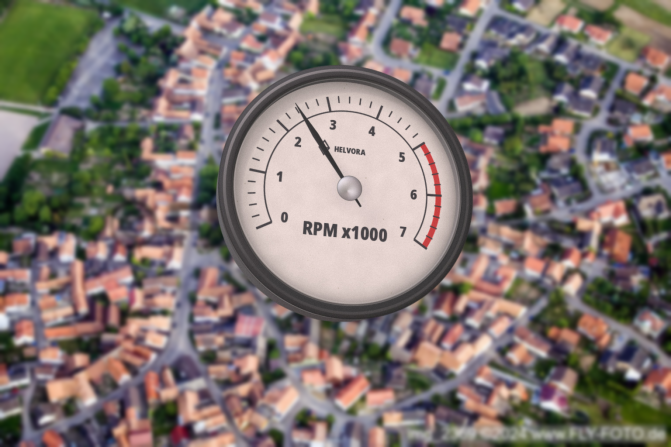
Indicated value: 2400 (rpm)
